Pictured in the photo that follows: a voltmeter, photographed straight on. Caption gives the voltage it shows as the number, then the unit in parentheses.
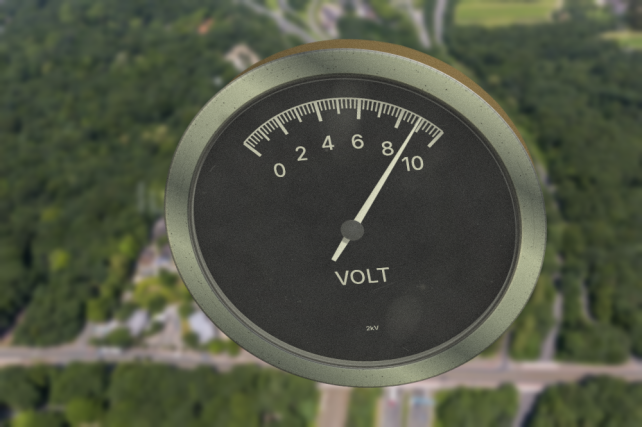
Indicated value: 8.8 (V)
